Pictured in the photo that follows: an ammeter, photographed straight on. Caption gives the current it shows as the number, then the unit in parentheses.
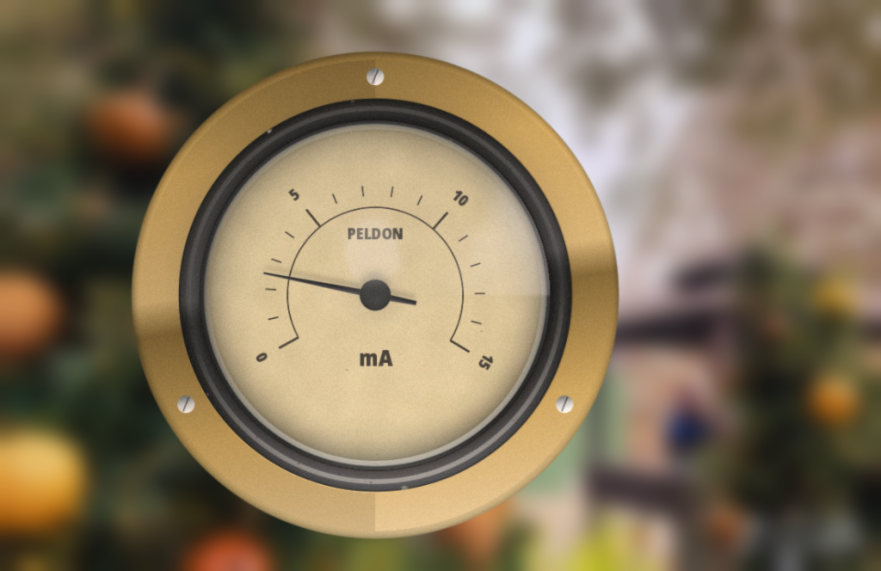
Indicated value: 2.5 (mA)
